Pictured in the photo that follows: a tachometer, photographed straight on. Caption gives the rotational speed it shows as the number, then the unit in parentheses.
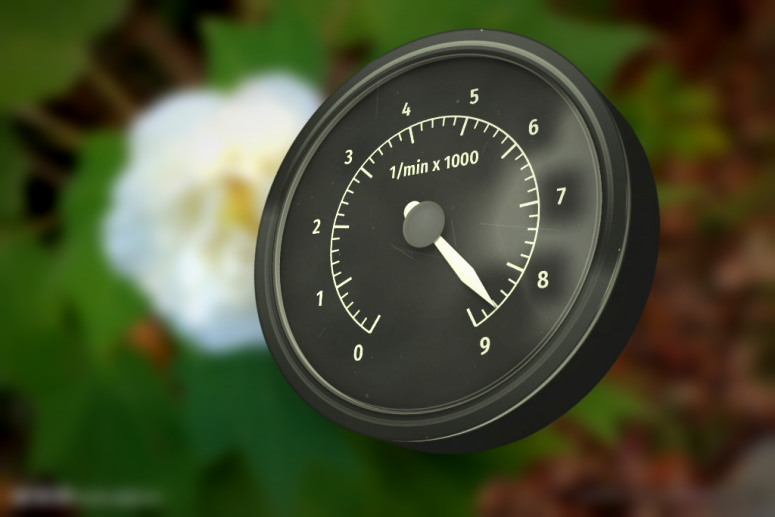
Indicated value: 8600 (rpm)
